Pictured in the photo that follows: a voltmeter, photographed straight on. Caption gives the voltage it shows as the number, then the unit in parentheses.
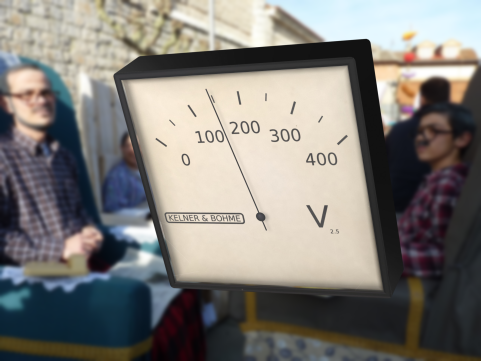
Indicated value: 150 (V)
